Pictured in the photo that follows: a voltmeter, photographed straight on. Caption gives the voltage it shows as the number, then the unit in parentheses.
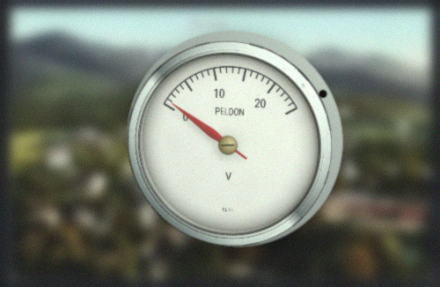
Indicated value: 1 (V)
